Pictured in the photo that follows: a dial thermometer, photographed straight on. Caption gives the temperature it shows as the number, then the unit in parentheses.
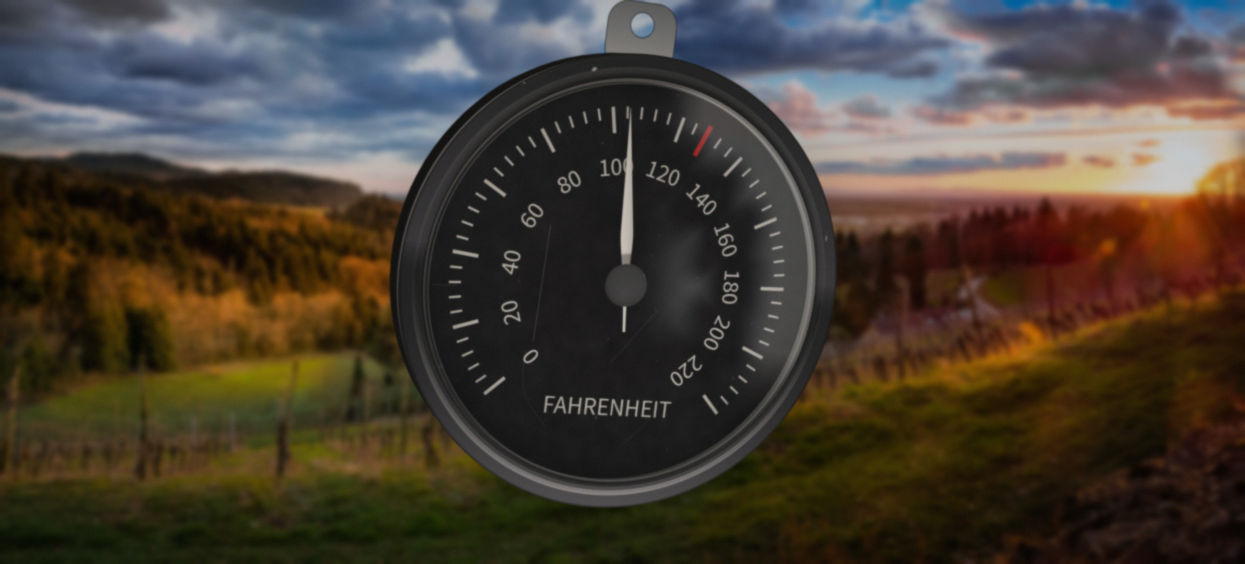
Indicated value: 104 (°F)
